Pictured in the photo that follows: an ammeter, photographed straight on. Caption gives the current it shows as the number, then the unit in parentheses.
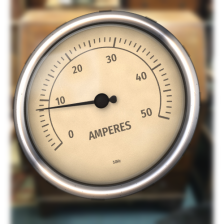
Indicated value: 8 (A)
